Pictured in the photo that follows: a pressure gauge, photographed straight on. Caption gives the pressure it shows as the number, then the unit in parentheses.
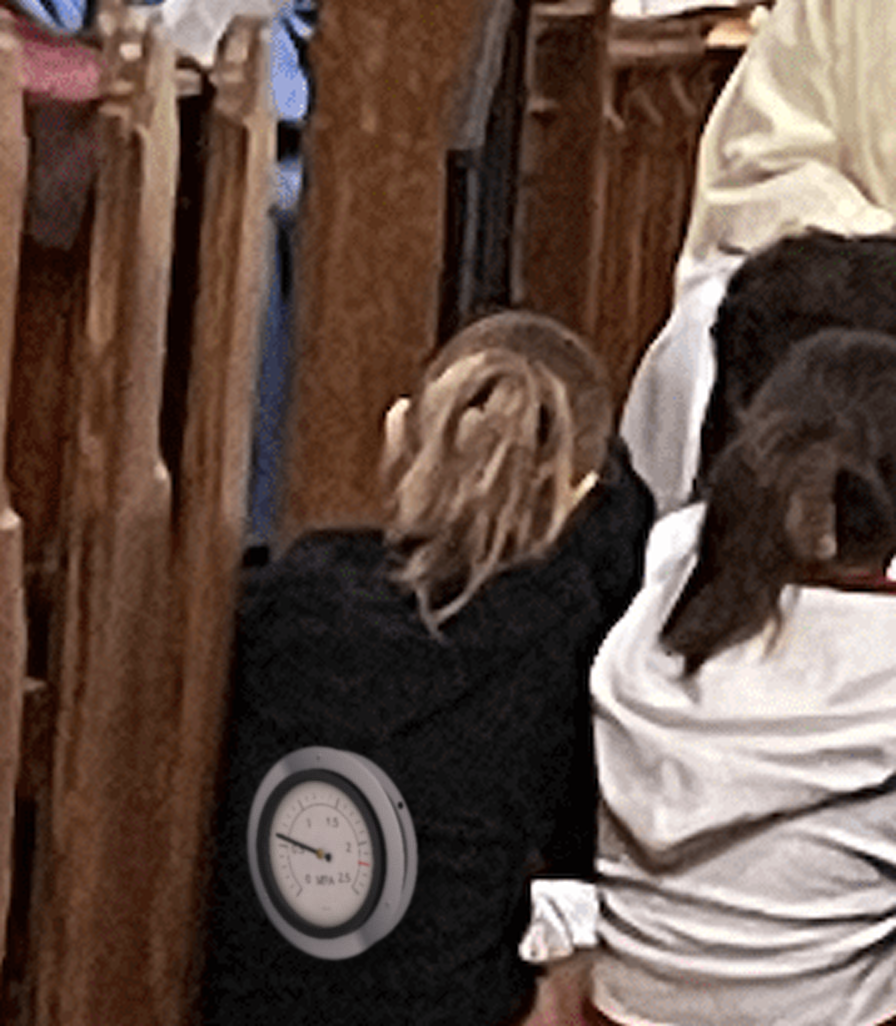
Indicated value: 0.6 (MPa)
